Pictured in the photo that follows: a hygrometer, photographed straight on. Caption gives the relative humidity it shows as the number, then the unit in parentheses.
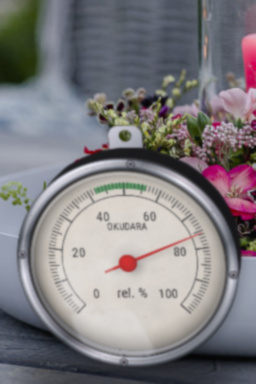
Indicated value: 75 (%)
